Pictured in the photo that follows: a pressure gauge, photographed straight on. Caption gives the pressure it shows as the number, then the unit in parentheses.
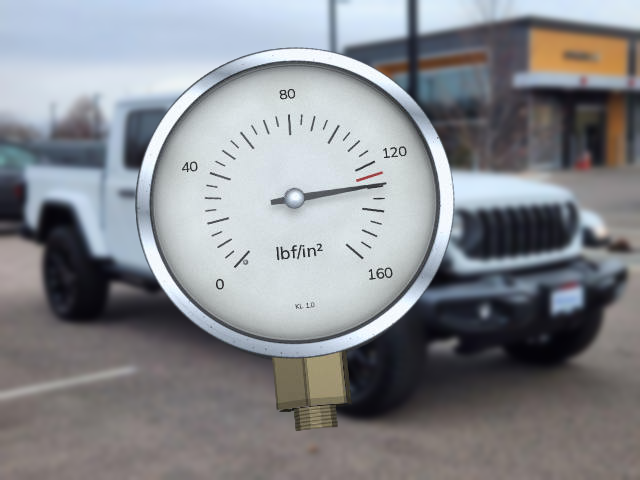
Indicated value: 130 (psi)
